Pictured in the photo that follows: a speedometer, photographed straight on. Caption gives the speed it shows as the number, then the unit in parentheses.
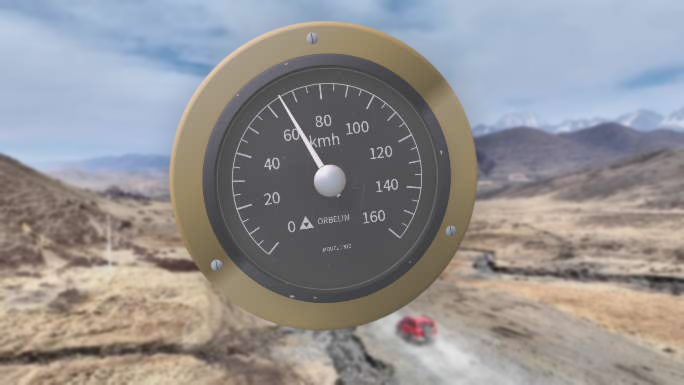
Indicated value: 65 (km/h)
